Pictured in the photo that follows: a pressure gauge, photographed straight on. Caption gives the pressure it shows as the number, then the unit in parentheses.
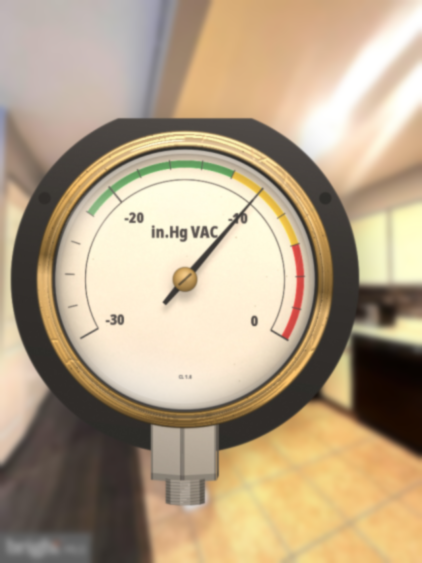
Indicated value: -10 (inHg)
